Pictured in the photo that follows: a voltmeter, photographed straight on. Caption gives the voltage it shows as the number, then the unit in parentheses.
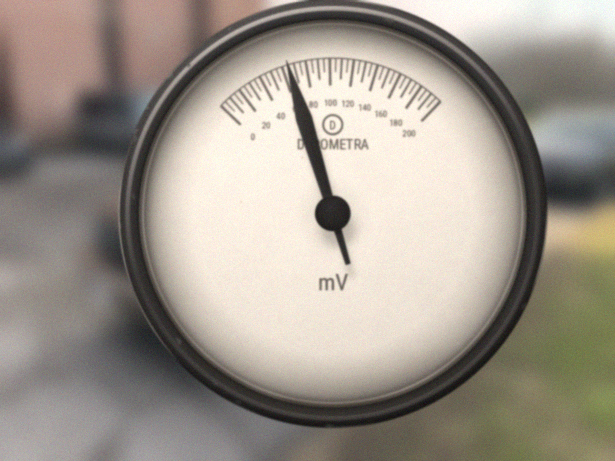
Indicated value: 65 (mV)
